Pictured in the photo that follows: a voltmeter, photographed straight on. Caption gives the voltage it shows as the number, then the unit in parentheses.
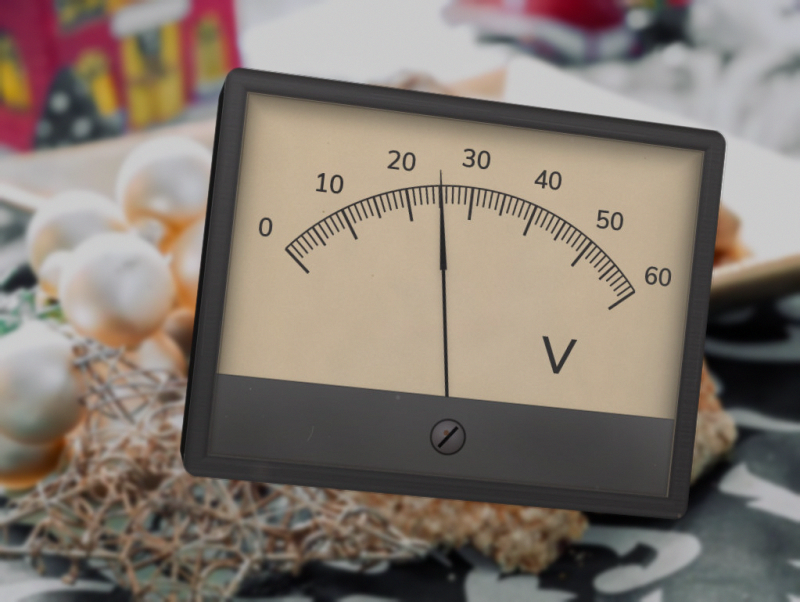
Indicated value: 25 (V)
